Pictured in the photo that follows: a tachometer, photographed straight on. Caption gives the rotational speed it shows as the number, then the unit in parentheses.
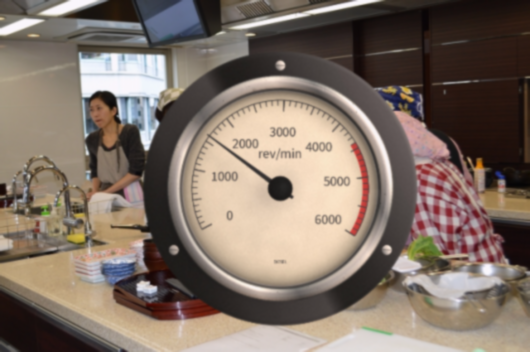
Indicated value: 1600 (rpm)
